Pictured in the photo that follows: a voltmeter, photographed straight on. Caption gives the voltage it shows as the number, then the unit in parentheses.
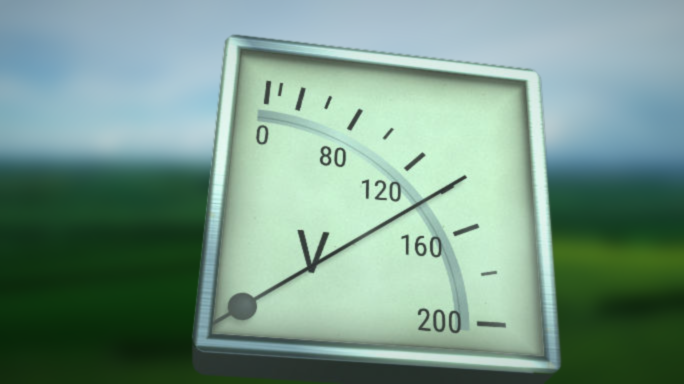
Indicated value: 140 (V)
